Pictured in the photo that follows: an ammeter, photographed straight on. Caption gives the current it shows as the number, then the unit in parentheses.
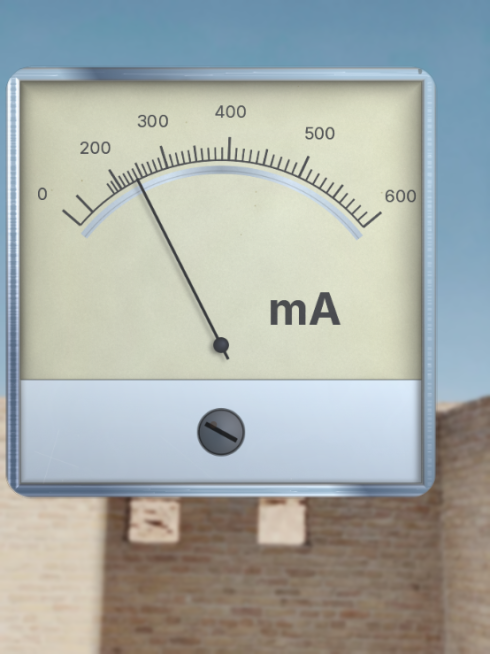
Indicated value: 240 (mA)
